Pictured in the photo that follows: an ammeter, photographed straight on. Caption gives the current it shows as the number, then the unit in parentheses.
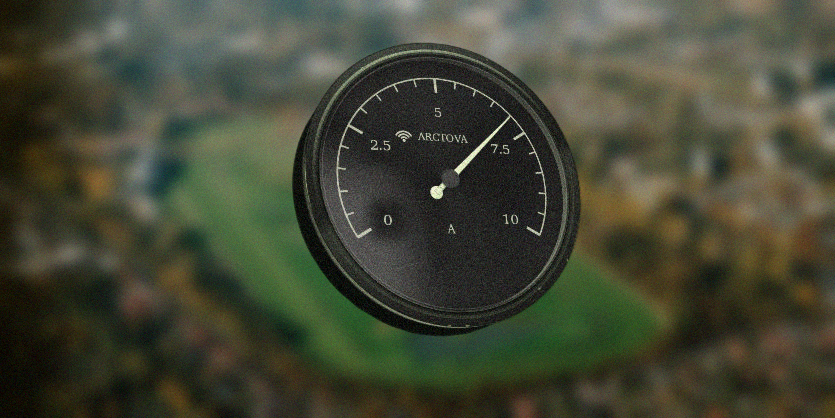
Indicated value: 7 (A)
